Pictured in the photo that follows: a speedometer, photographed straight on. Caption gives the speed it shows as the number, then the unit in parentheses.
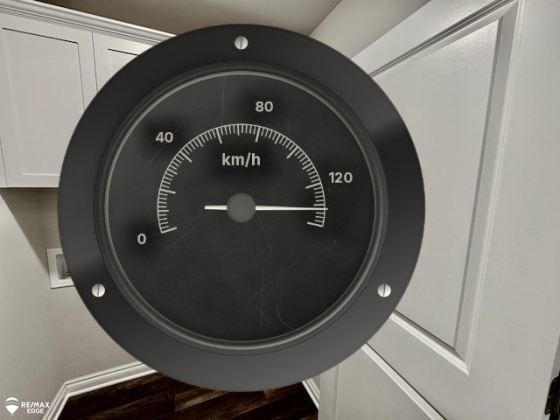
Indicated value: 132 (km/h)
